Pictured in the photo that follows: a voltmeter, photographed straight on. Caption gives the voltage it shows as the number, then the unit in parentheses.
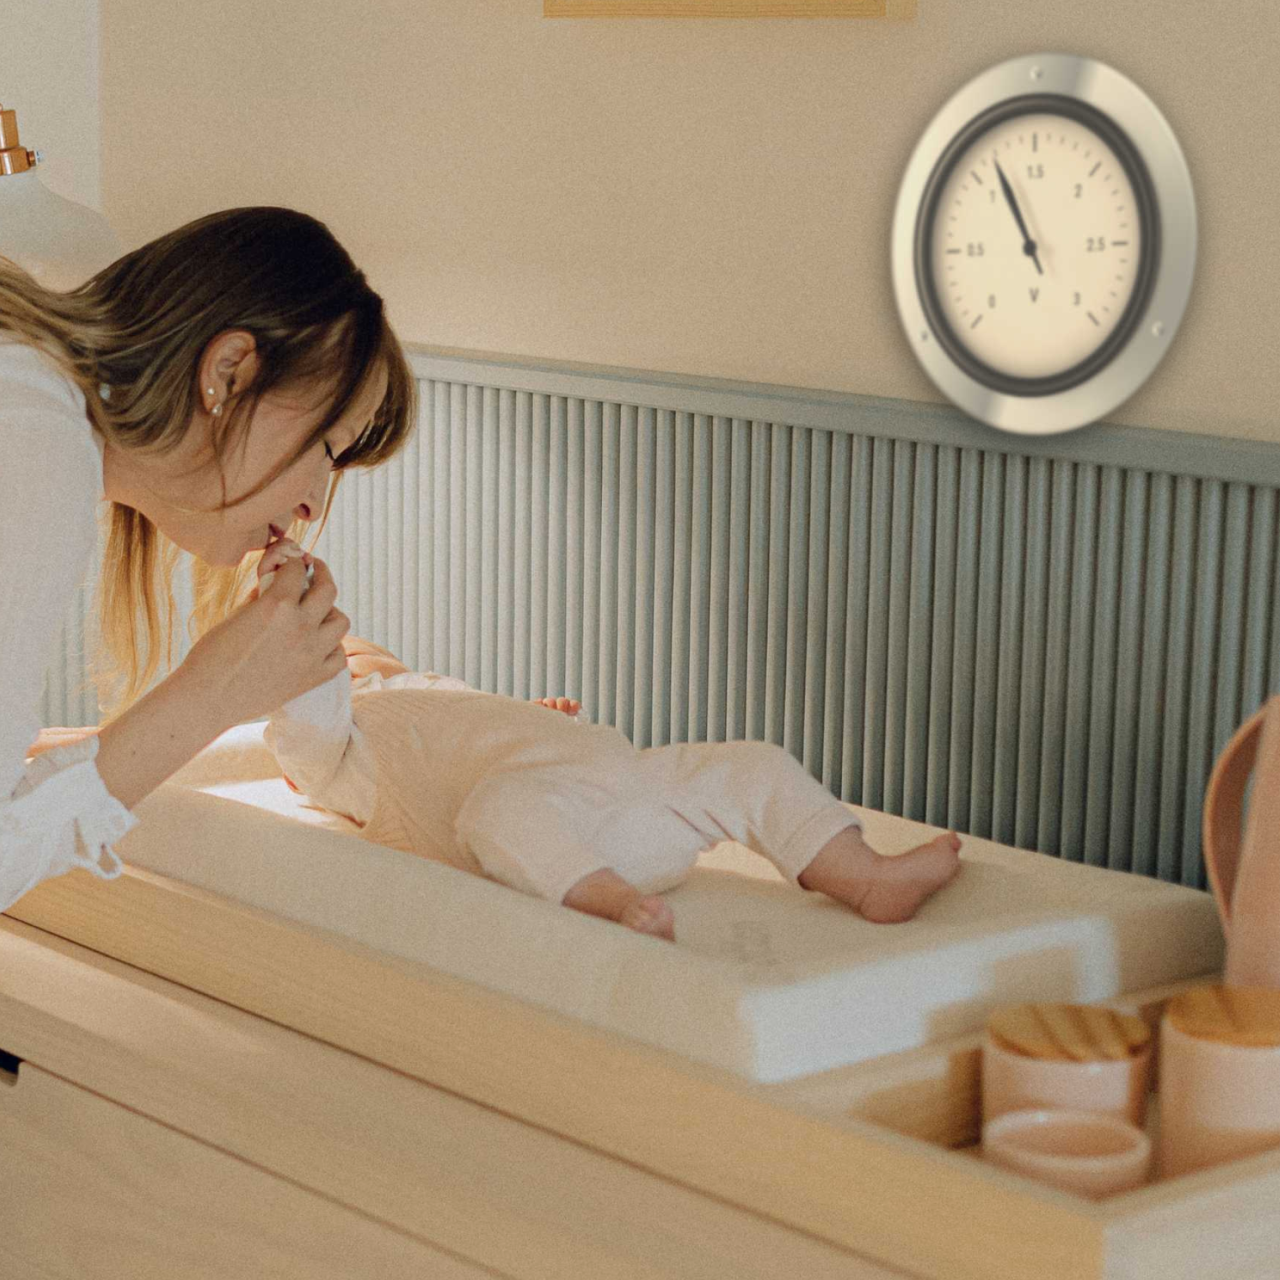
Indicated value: 1.2 (V)
